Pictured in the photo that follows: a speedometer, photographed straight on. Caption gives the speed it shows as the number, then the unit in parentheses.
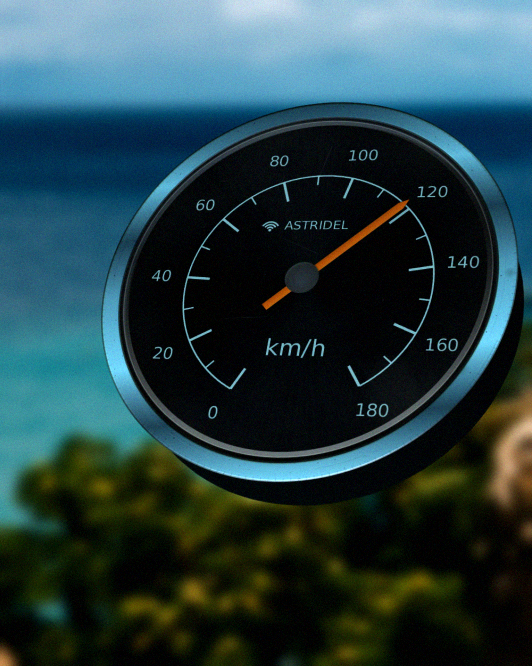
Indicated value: 120 (km/h)
